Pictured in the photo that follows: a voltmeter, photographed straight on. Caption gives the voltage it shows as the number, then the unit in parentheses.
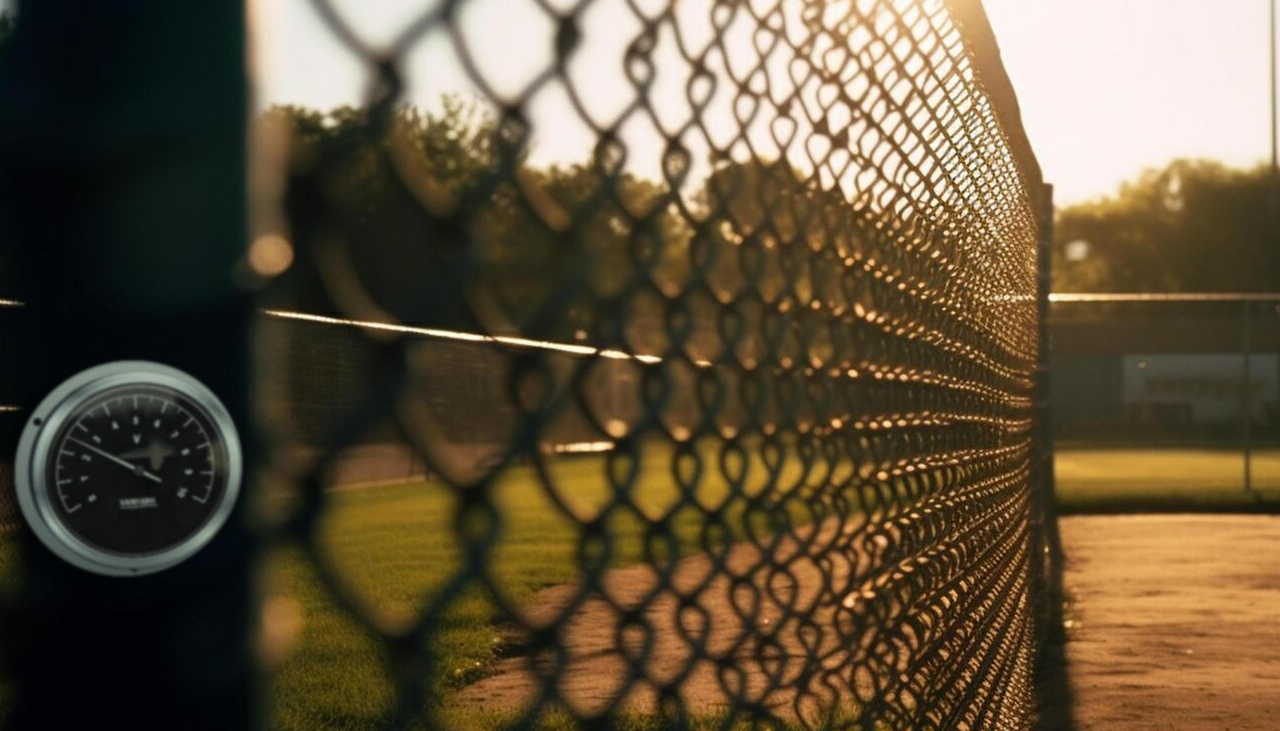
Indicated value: 2.5 (V)
